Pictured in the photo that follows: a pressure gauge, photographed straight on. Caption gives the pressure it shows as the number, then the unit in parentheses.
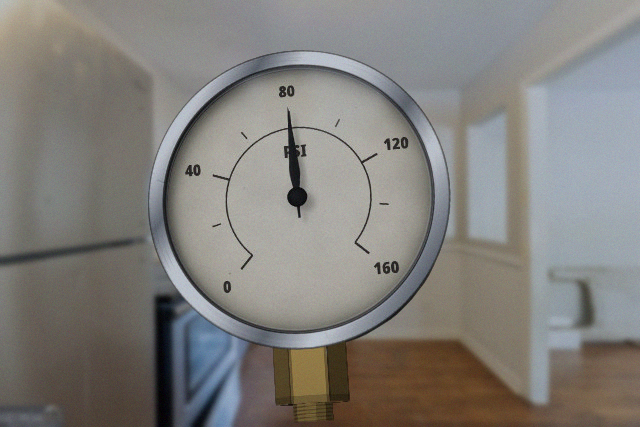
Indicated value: 80 (psi)
